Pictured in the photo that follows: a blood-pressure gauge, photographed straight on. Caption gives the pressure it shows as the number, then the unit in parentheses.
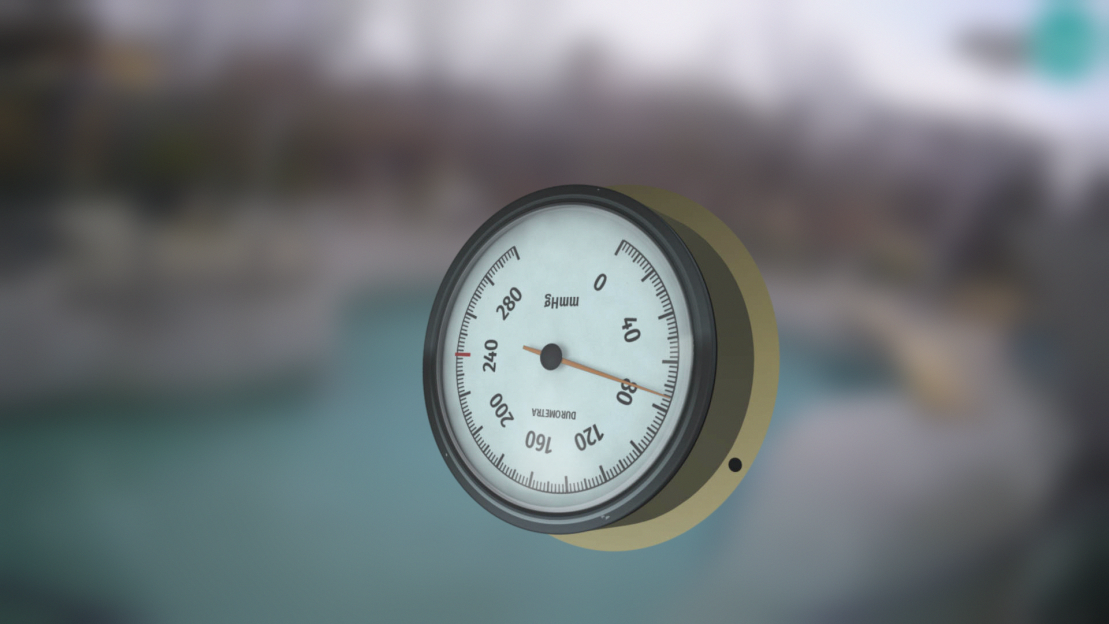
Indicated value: 74 (mmHg)
